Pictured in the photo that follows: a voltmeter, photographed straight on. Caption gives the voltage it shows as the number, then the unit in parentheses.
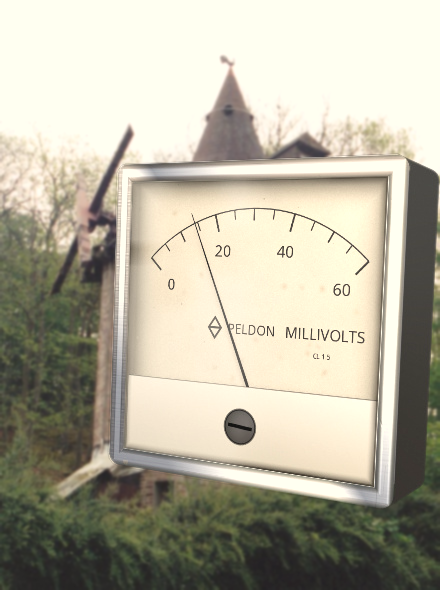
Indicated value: 15 (mV)
